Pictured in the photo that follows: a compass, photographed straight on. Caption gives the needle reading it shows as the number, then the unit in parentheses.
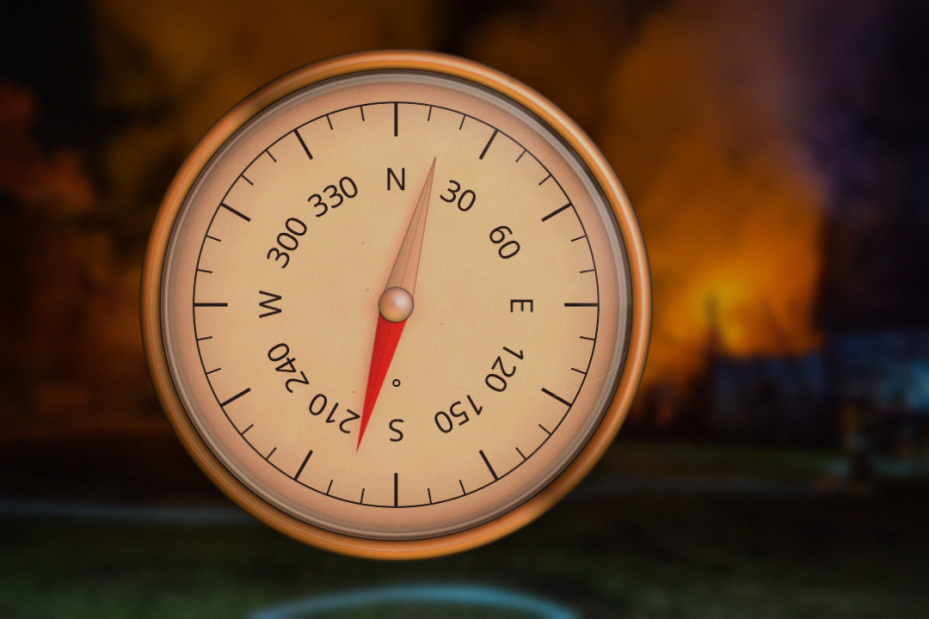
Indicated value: 195 (°)
